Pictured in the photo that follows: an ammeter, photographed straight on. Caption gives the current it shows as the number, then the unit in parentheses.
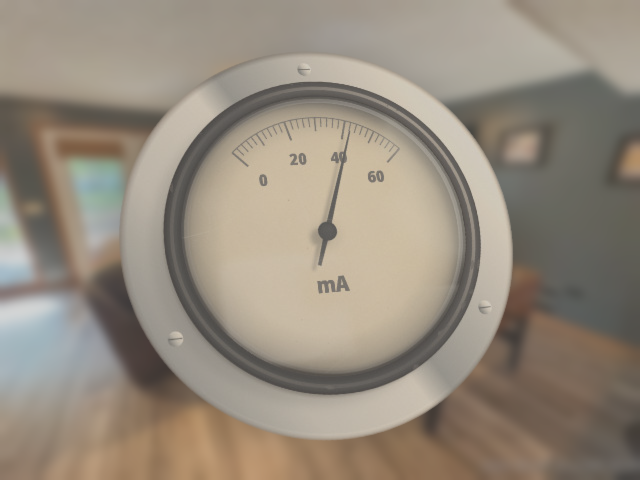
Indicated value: 42 (mA)
